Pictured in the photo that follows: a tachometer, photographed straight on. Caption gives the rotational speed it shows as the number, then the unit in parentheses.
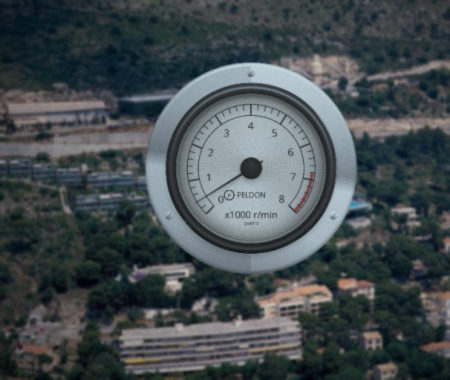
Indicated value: 400 (rpm)
